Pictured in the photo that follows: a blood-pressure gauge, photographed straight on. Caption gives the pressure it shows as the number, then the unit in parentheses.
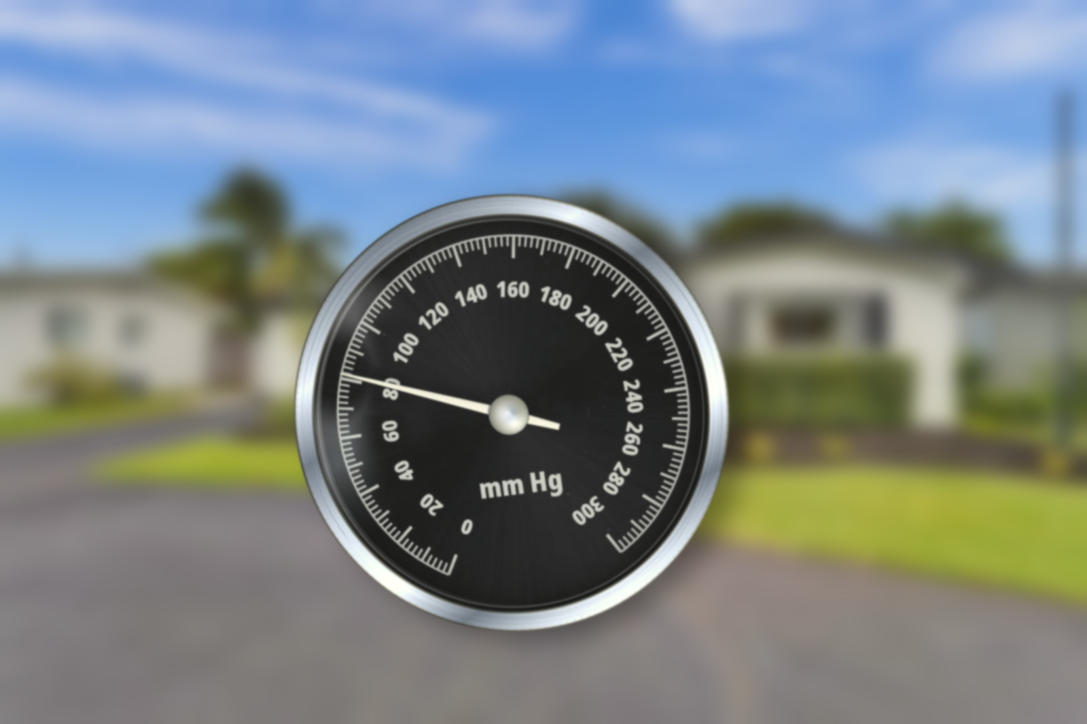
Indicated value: 82 (mmHg)
